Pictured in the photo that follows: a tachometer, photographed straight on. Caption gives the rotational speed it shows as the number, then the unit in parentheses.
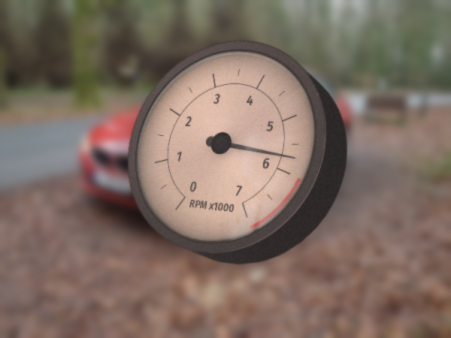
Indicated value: 5750 (rpm)
